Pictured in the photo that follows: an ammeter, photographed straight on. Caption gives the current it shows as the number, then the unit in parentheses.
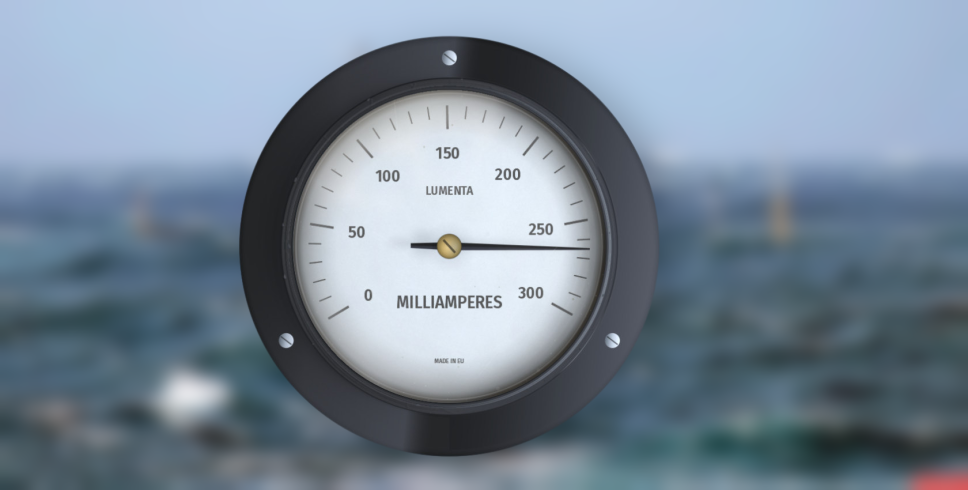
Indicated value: 265 (mA)
